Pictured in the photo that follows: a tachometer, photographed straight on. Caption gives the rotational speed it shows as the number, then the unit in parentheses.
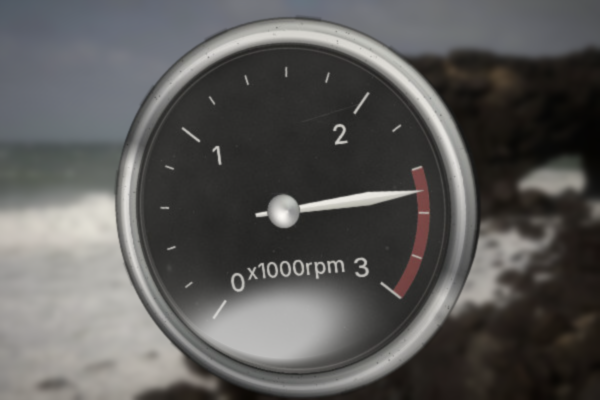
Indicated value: 2500 (rpm)
